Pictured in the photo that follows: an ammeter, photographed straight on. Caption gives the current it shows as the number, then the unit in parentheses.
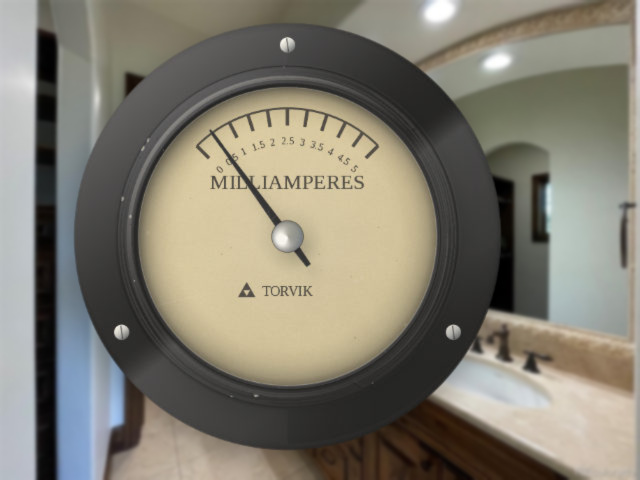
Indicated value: 0.5 (mA)
